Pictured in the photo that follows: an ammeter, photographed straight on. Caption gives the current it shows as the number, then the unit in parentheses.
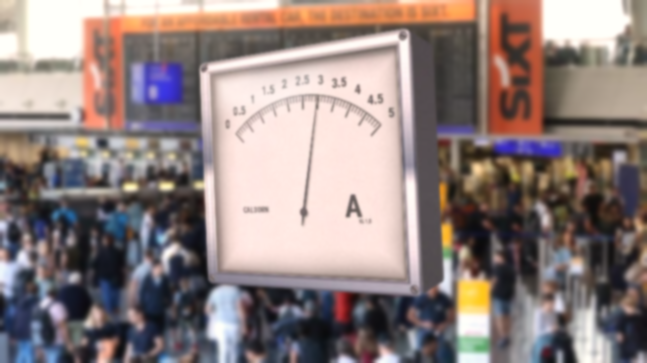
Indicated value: 3 (A)
